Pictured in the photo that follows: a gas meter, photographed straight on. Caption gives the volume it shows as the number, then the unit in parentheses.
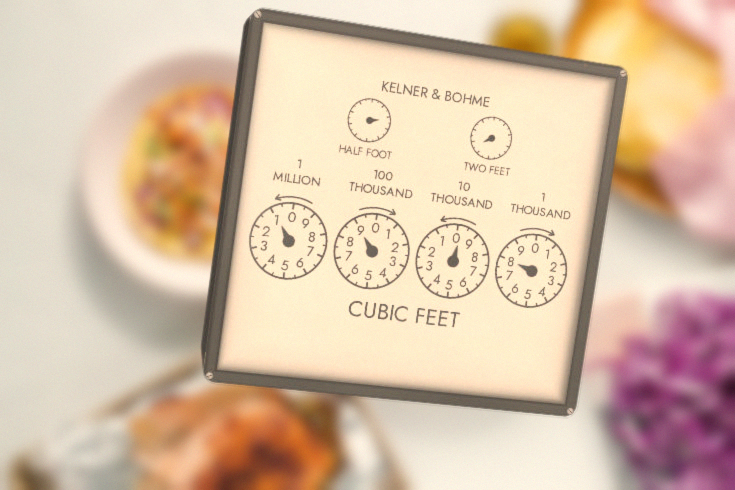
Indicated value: 89800 (ft³)
